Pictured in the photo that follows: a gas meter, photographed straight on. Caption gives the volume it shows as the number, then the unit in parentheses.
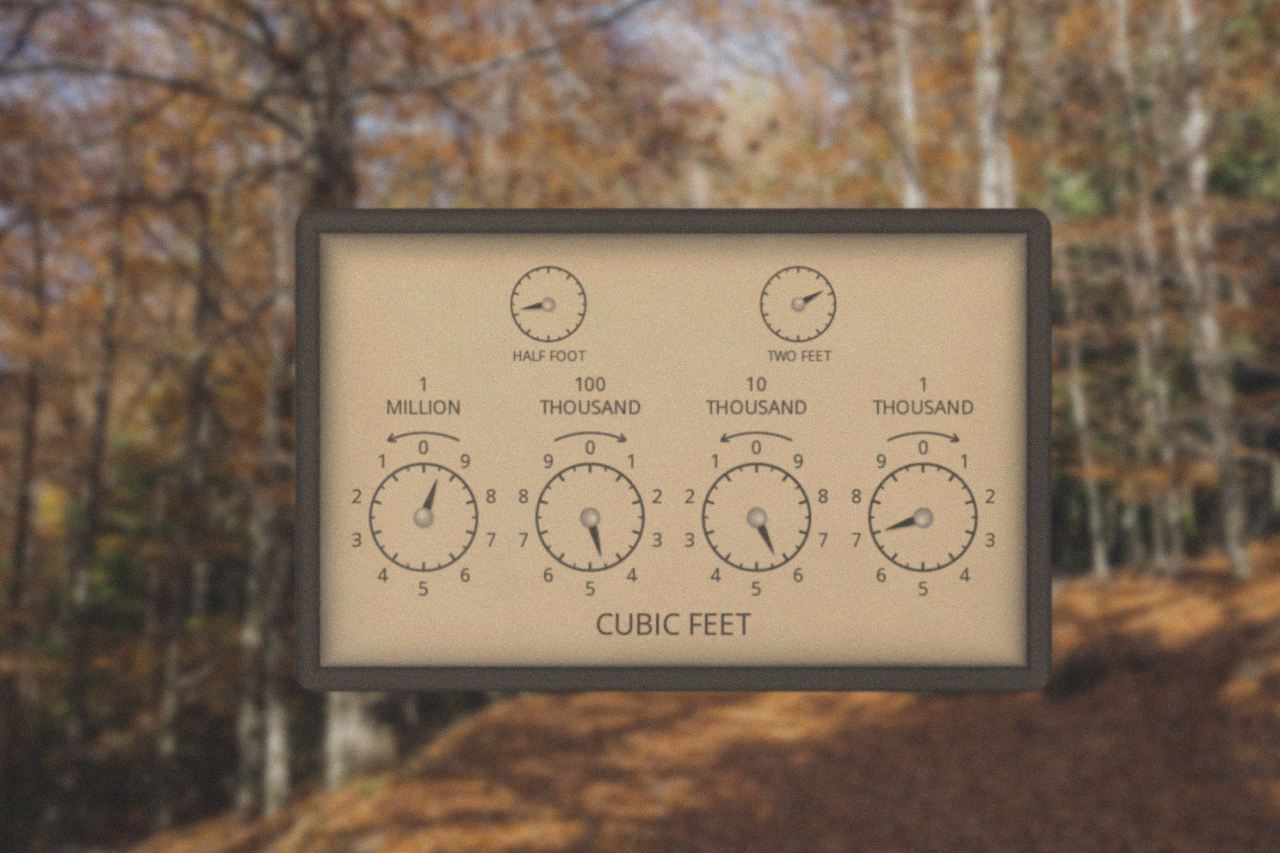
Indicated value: 945700 (ft³)
